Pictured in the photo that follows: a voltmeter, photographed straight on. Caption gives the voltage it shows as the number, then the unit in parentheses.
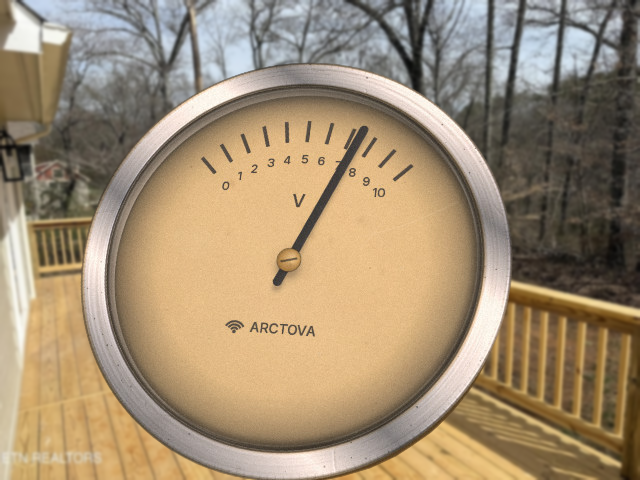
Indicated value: 7.5 (V)
